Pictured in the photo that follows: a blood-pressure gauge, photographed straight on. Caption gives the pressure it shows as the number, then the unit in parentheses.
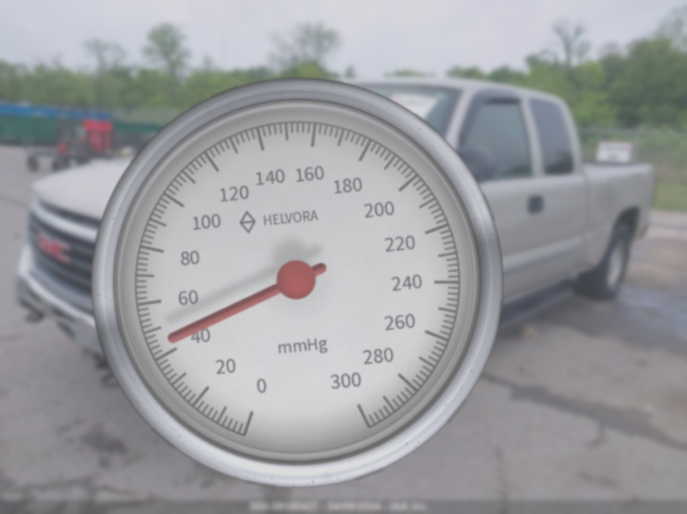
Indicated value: 44 (mmHg)
